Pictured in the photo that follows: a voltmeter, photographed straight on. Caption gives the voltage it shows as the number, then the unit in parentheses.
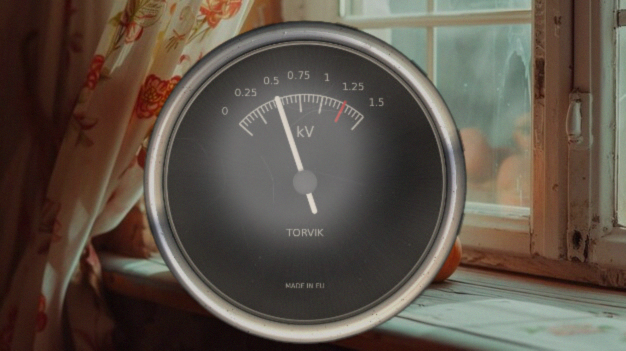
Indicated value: 0.5 (kV)
